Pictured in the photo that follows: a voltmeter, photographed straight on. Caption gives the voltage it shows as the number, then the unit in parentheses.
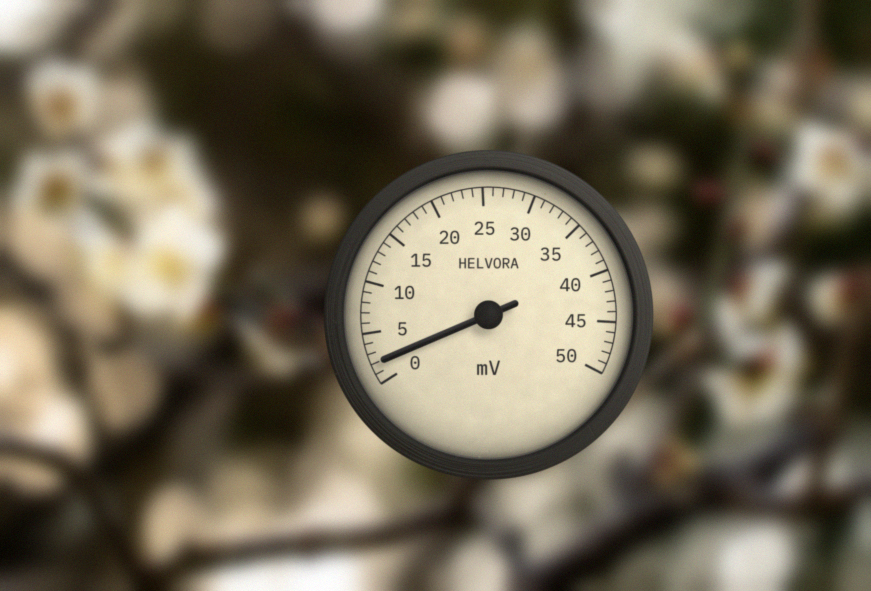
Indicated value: 2 (mV)
